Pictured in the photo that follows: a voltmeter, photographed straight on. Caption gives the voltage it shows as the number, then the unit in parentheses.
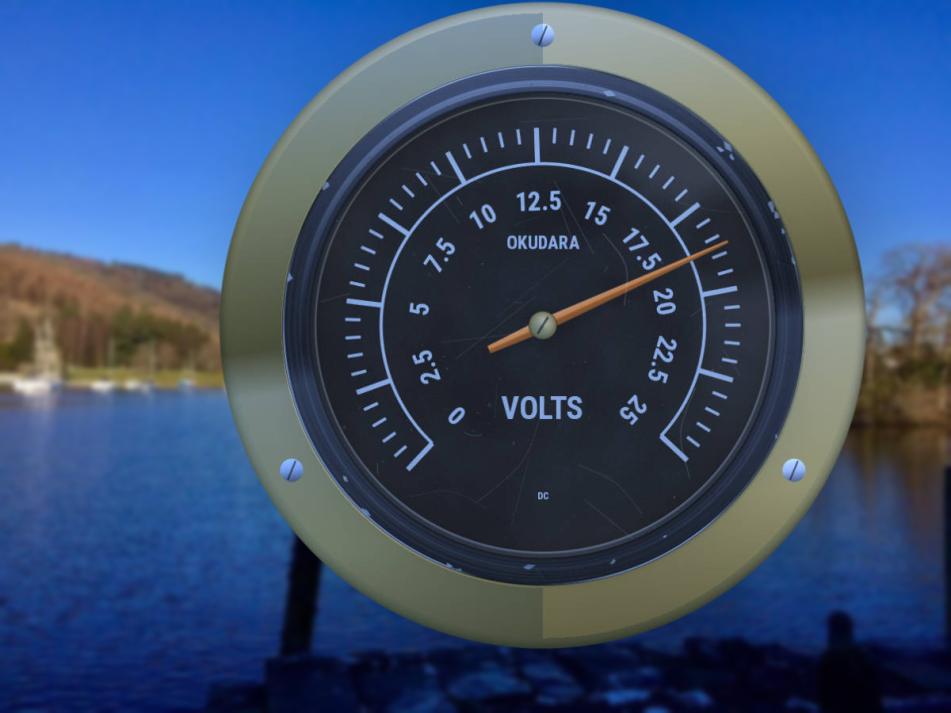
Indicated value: 18.75 (V)
